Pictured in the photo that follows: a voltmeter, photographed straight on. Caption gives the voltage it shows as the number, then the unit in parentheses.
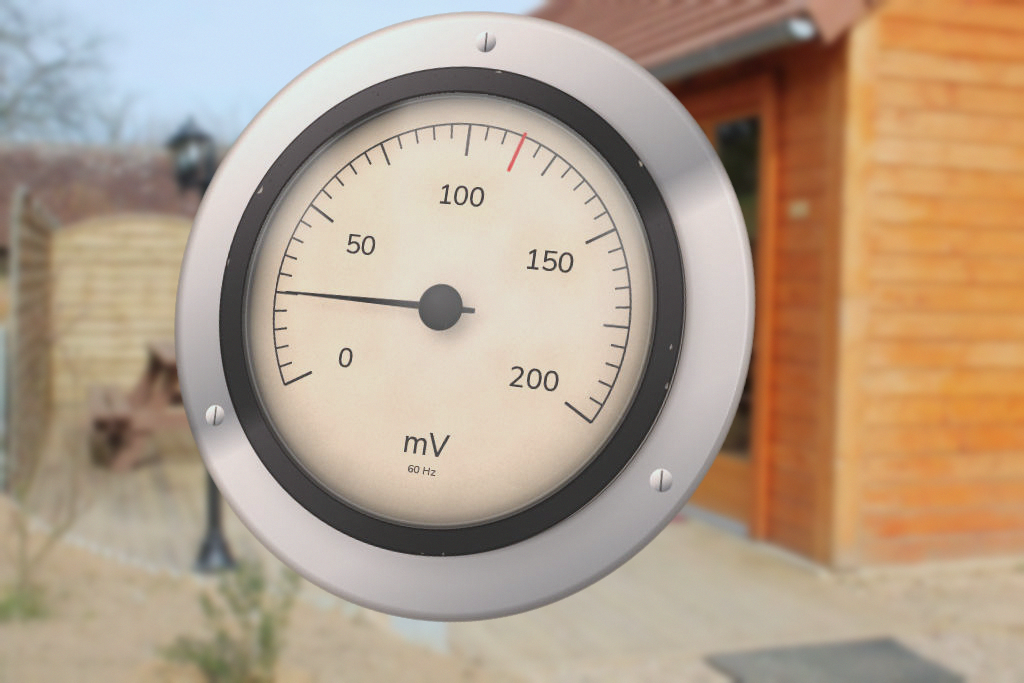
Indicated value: 25 (mV)
